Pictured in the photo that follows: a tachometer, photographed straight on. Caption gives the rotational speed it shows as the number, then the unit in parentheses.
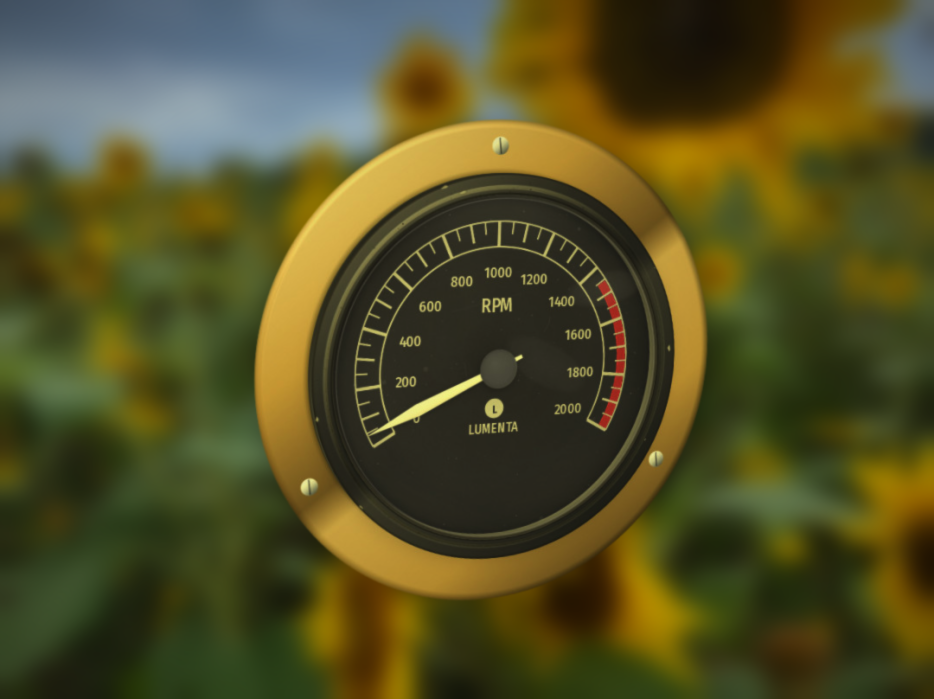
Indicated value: 50 (rpm)
